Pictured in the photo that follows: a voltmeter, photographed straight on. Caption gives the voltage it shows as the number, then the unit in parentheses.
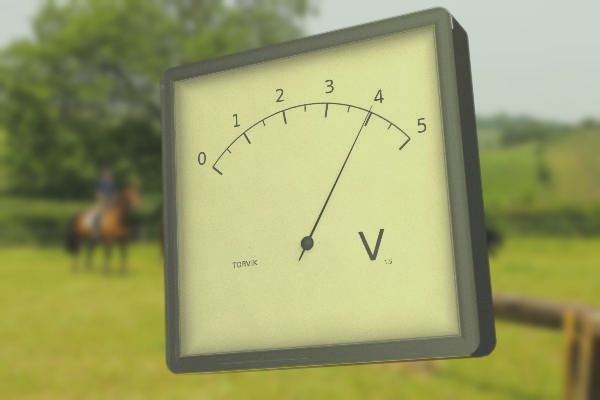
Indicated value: 4 (V)
